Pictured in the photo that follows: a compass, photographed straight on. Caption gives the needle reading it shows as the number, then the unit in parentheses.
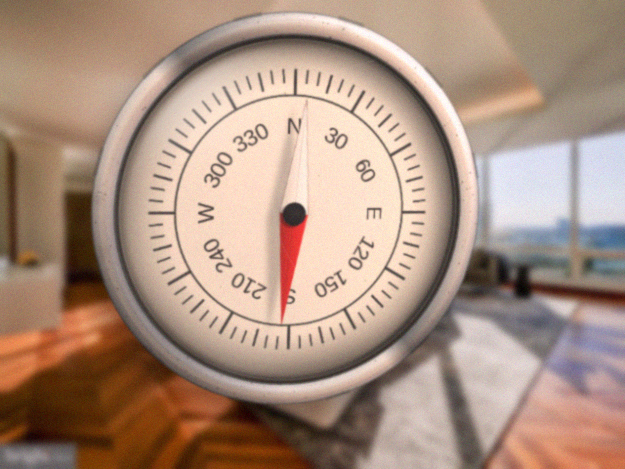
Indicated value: 185 (°)
